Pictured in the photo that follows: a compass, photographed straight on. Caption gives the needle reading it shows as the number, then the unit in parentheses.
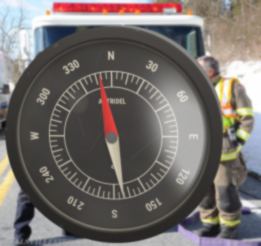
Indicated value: 350 (°)
